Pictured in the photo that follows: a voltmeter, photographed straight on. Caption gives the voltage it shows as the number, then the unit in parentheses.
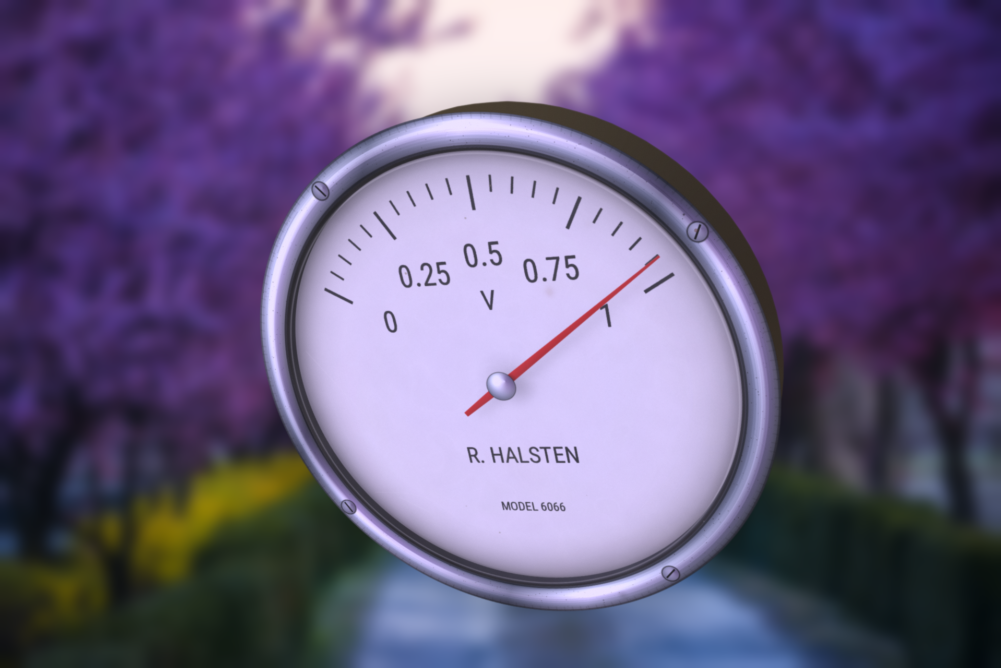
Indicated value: 0.95 (V)
